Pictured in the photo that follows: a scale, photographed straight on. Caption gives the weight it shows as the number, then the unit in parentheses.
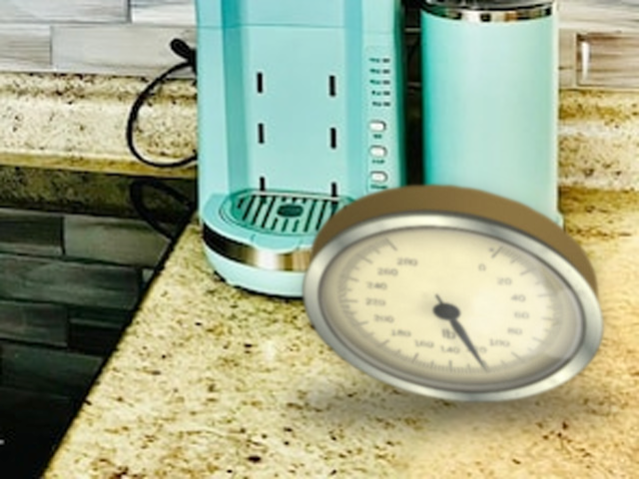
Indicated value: 120 (lb)
